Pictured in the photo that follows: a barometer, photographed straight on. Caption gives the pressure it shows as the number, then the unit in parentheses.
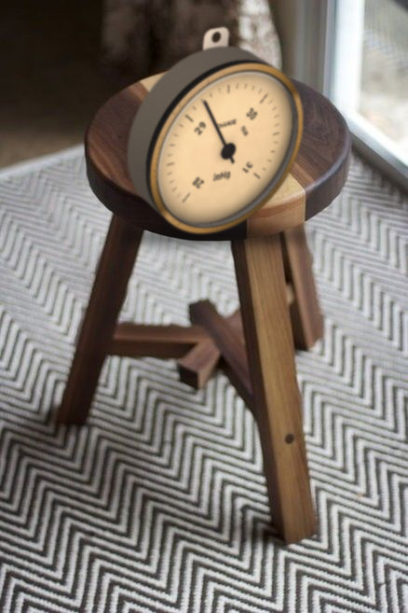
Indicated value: 29.2 (inHg)
